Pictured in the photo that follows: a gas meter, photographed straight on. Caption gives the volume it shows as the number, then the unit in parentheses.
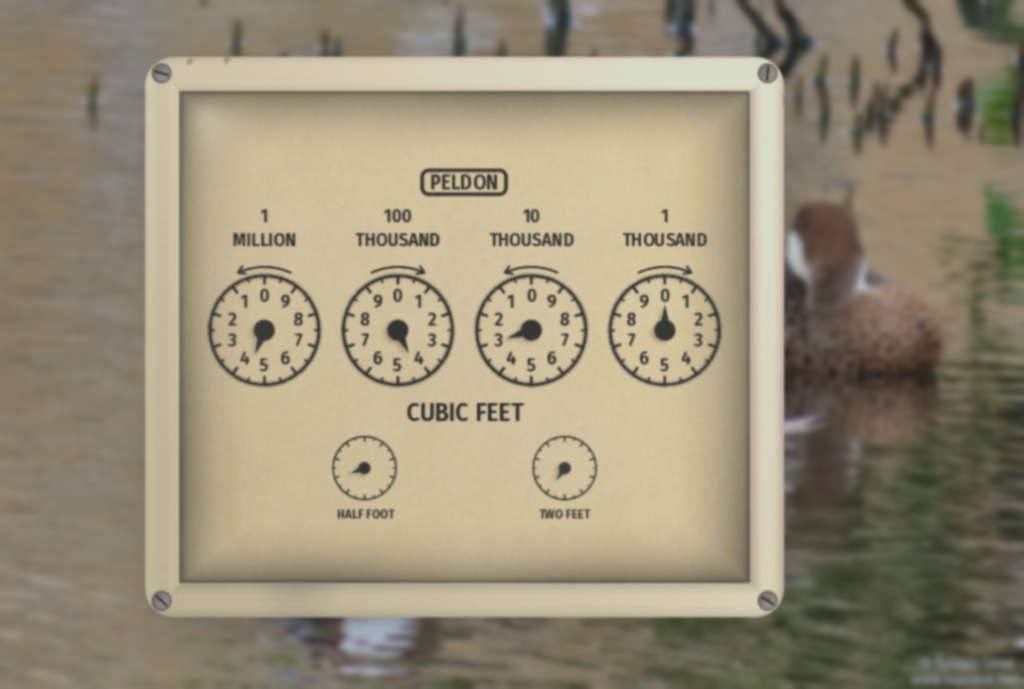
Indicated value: 443000 (ft³)
